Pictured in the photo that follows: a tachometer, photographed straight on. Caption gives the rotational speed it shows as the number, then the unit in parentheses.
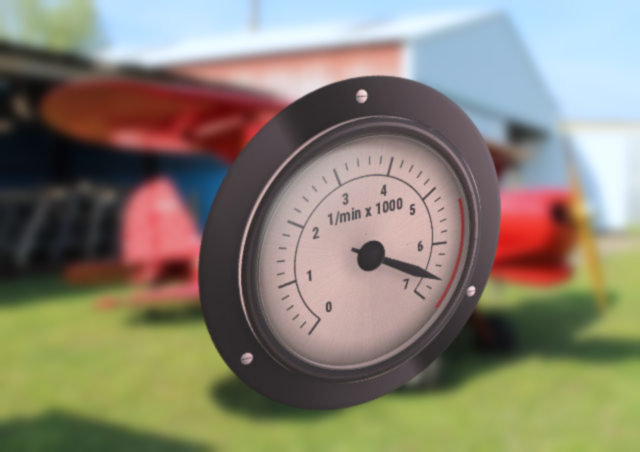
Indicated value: 6600 (rpm)
